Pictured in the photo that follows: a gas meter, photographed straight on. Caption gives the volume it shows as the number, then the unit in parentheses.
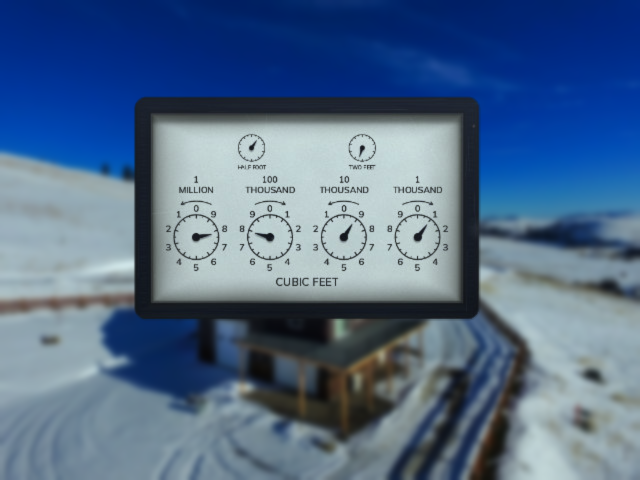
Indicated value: 779100 (ft³)
